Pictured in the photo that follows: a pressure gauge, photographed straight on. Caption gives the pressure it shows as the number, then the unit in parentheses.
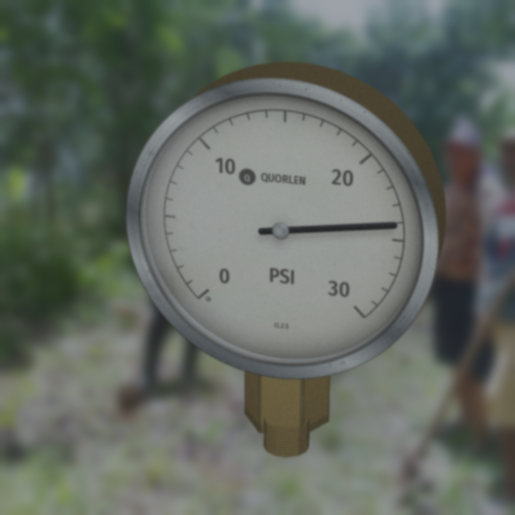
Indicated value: 24 (psi)
